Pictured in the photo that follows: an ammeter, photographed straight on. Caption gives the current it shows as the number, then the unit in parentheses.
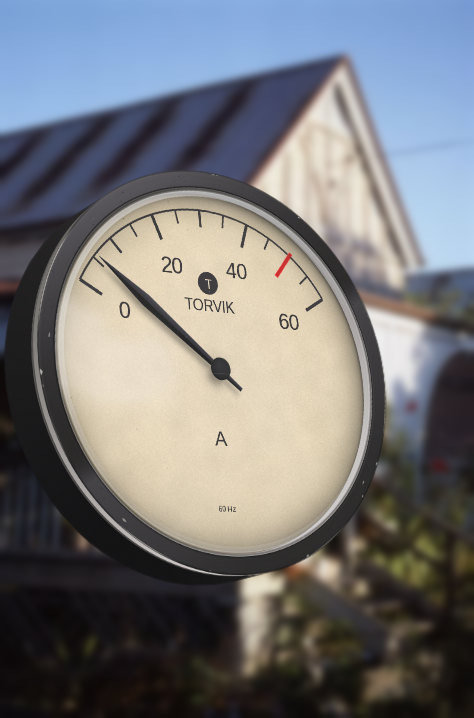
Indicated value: 5 (A)
